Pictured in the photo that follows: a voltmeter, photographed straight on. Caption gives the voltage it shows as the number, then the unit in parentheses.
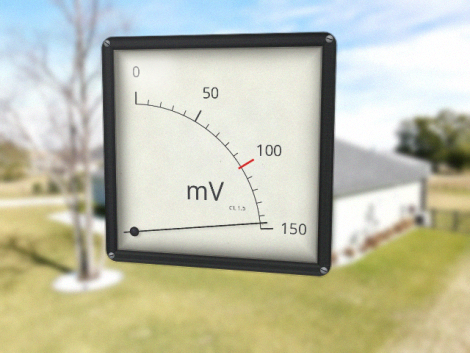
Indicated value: 145 (mV)
